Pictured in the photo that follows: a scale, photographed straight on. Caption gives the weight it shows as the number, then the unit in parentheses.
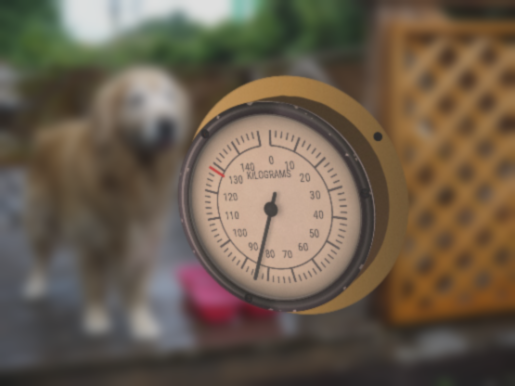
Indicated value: 84 (kg)
